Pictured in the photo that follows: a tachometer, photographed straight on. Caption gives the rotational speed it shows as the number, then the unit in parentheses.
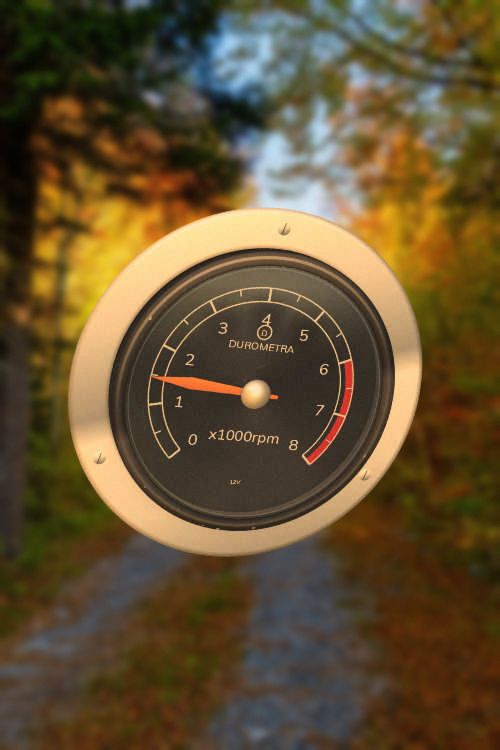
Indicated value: 1500 (rpm)
